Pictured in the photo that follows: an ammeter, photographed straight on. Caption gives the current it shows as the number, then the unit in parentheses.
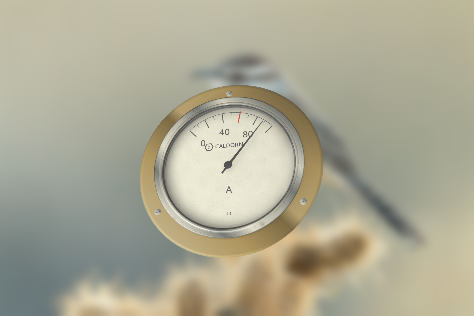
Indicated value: 90 (A)
